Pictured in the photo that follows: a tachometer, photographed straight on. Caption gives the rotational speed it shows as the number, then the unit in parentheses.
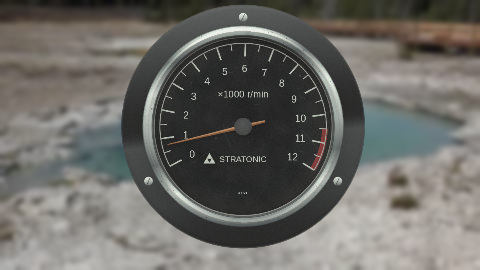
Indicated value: 750 (rpm)
